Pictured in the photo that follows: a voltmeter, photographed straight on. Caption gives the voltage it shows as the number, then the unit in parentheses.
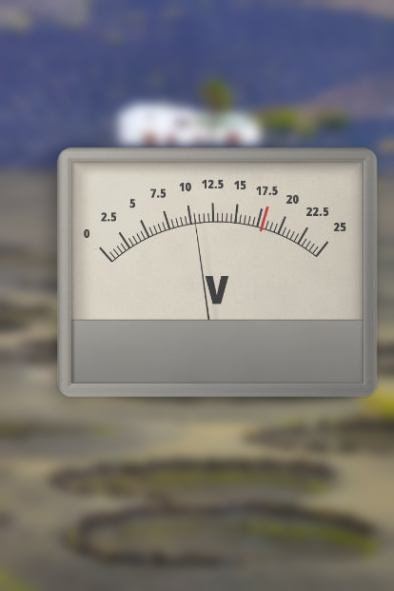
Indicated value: 10.5 (V)
